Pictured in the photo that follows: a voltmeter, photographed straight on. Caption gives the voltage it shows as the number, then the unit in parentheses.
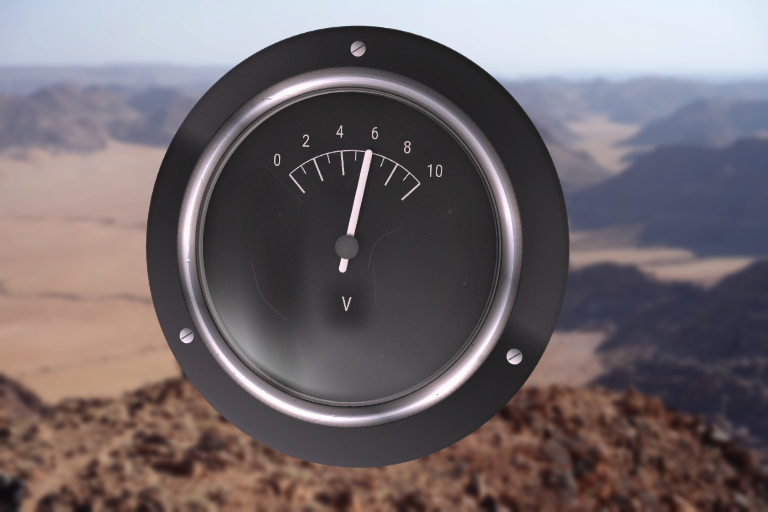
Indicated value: 6 (V)
